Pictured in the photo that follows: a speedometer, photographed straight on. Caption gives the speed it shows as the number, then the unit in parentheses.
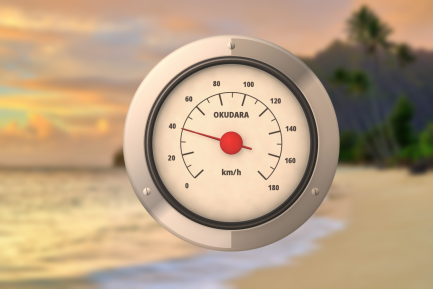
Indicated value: 40 (km/h)
